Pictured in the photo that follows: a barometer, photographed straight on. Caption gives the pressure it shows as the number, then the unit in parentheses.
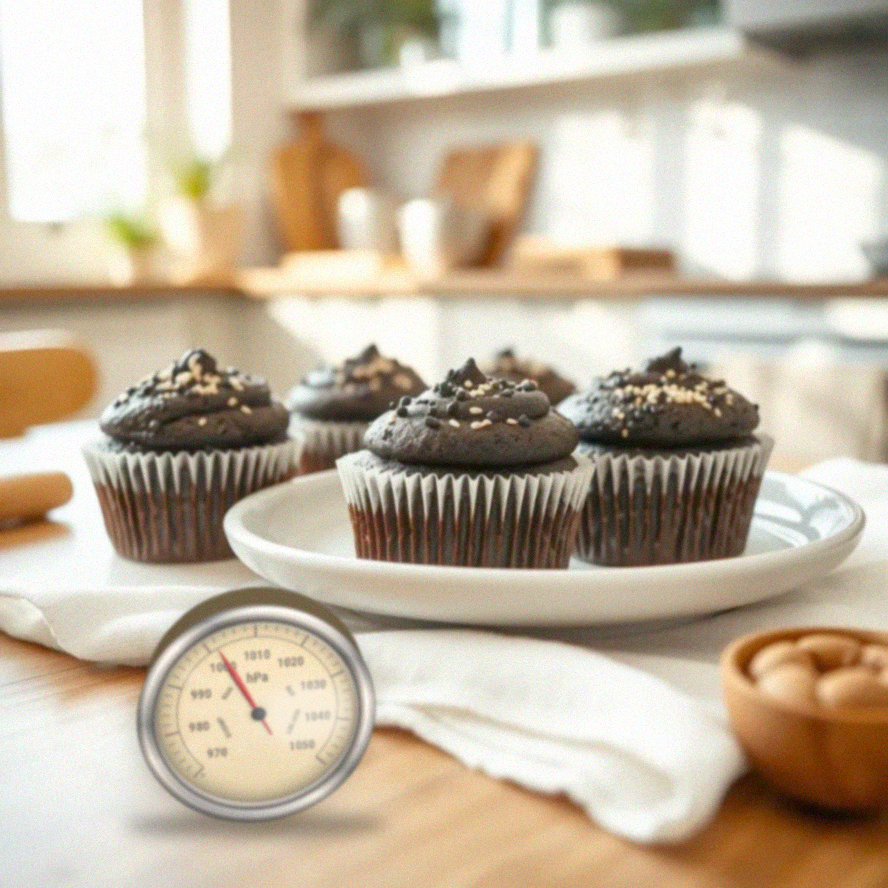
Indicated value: 1002 (hPa)
